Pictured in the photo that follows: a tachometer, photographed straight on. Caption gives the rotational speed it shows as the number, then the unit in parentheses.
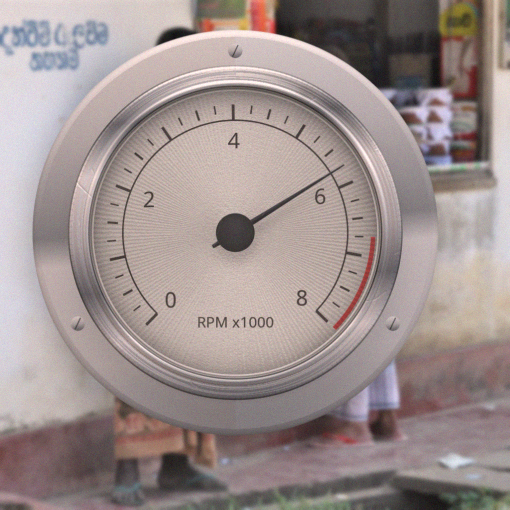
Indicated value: 5750 (rpm)
